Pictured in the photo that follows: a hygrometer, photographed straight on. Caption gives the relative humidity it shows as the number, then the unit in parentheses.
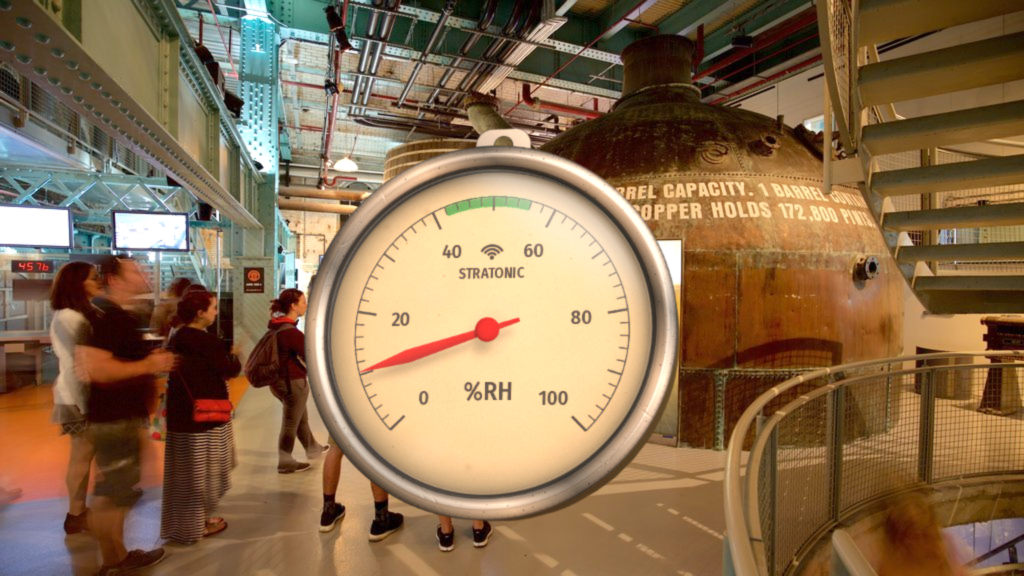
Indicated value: 10 (%)
